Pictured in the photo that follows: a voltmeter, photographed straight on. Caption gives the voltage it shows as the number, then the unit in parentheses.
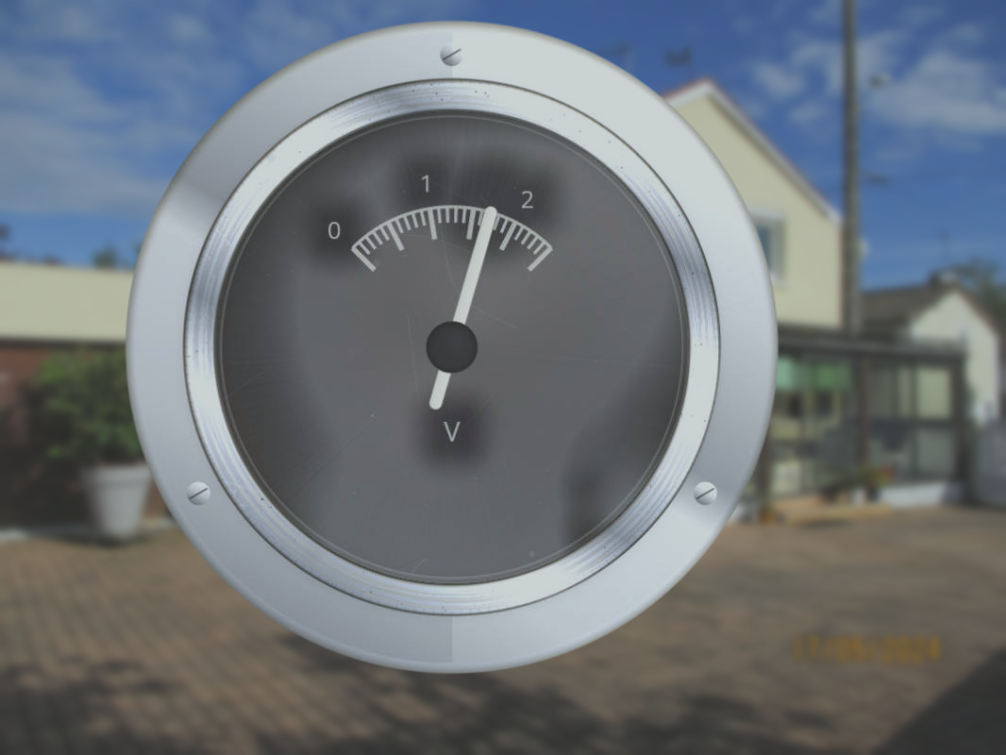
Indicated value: 1.7 (V)
